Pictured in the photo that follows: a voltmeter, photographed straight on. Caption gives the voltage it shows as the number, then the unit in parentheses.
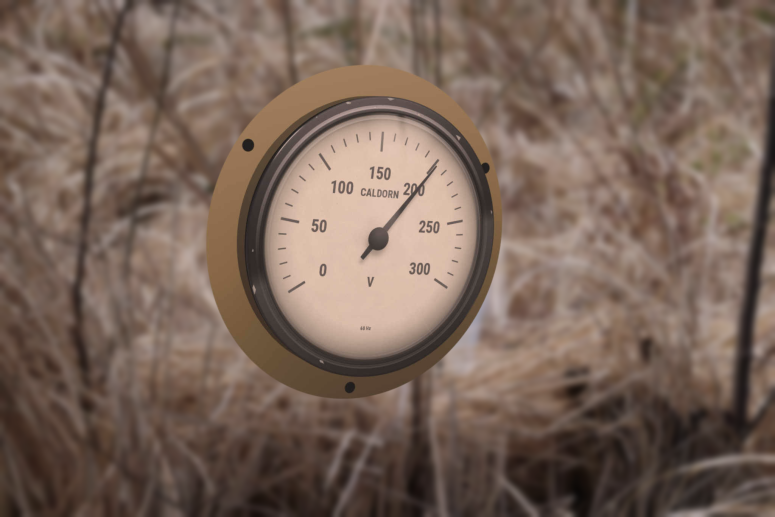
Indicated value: 200 (V)
